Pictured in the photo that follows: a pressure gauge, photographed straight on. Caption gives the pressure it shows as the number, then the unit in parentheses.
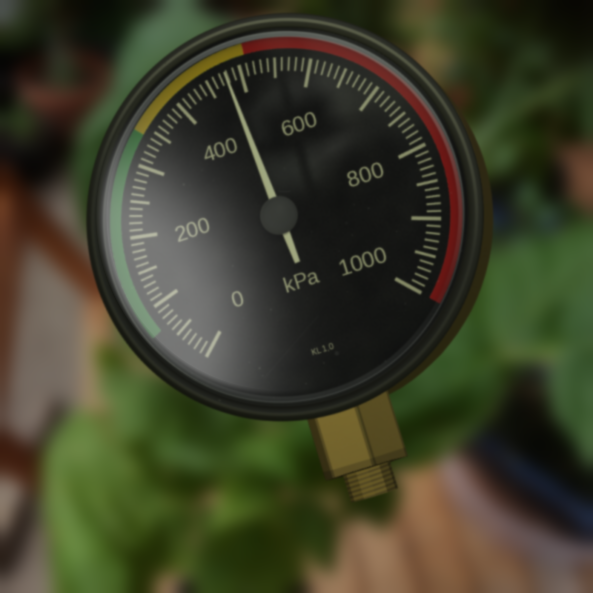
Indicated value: 480 (kPa)
